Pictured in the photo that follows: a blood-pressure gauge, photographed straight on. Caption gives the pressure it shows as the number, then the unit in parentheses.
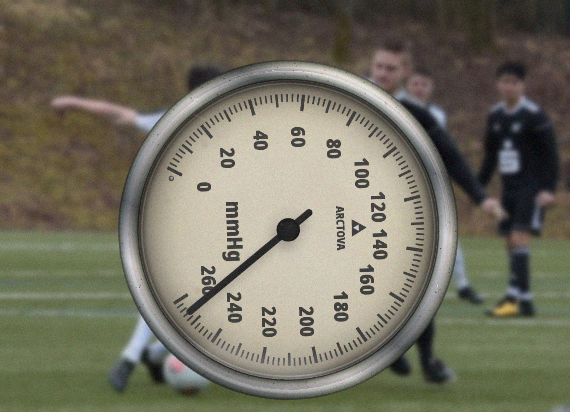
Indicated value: 254 (mmHg)
